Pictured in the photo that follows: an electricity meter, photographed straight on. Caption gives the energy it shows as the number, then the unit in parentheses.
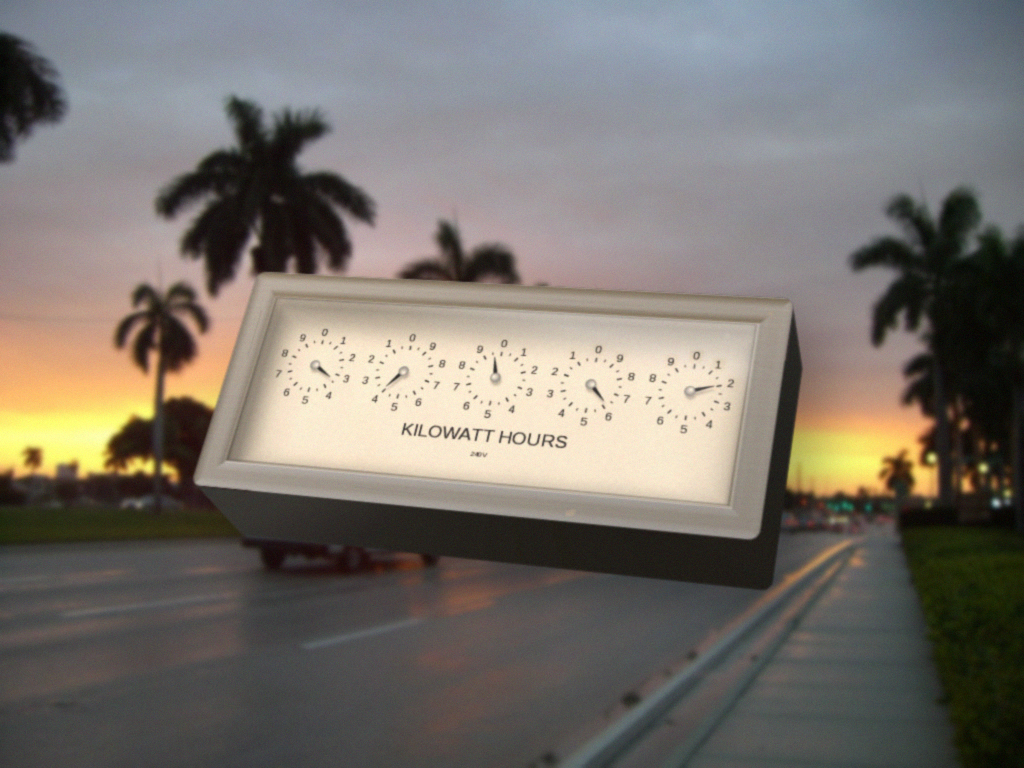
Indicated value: 33962 (kWh)
